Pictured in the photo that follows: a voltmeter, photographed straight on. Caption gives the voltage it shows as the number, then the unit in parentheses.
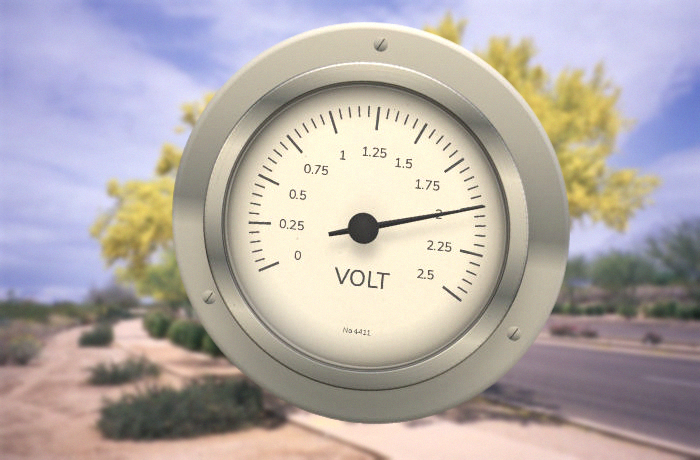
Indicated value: 2 (V)
